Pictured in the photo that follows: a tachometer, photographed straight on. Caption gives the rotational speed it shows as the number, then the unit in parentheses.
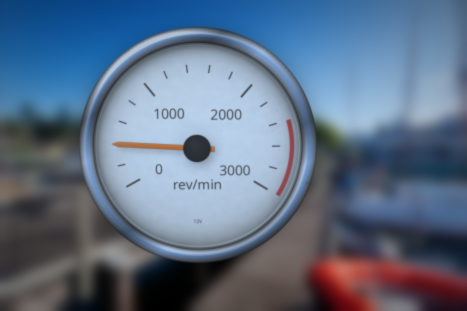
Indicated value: 400 (rpm)
